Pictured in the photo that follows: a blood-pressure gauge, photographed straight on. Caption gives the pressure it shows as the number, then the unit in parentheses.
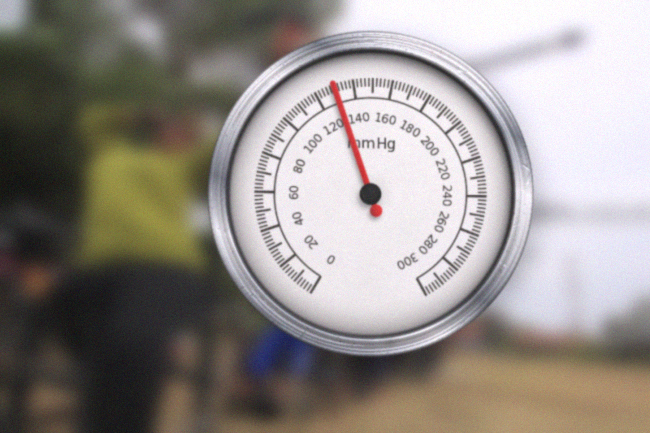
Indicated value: 130 (mmHg)
